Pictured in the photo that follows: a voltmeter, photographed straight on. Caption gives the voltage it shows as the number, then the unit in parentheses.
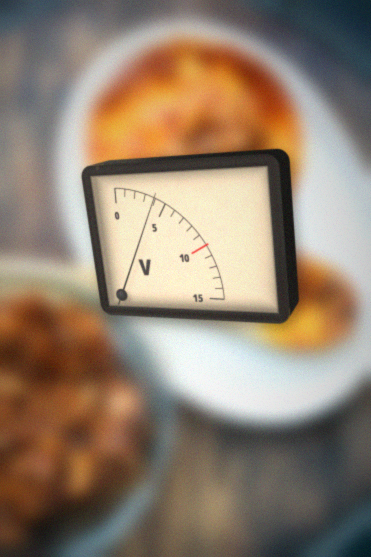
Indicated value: 4 (V)
